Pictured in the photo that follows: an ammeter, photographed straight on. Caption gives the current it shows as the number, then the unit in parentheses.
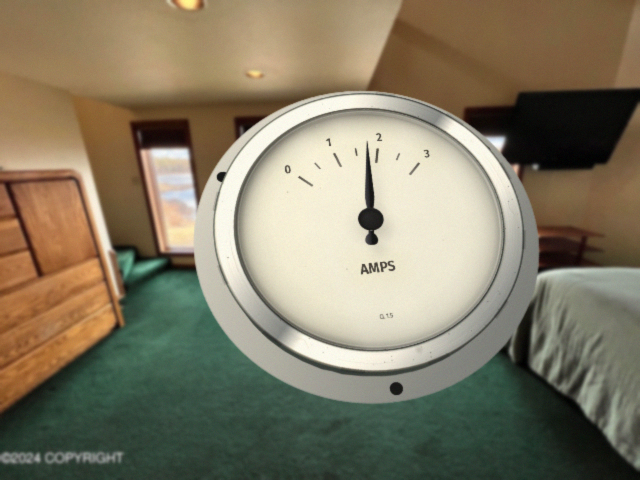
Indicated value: 1.75 (A)
